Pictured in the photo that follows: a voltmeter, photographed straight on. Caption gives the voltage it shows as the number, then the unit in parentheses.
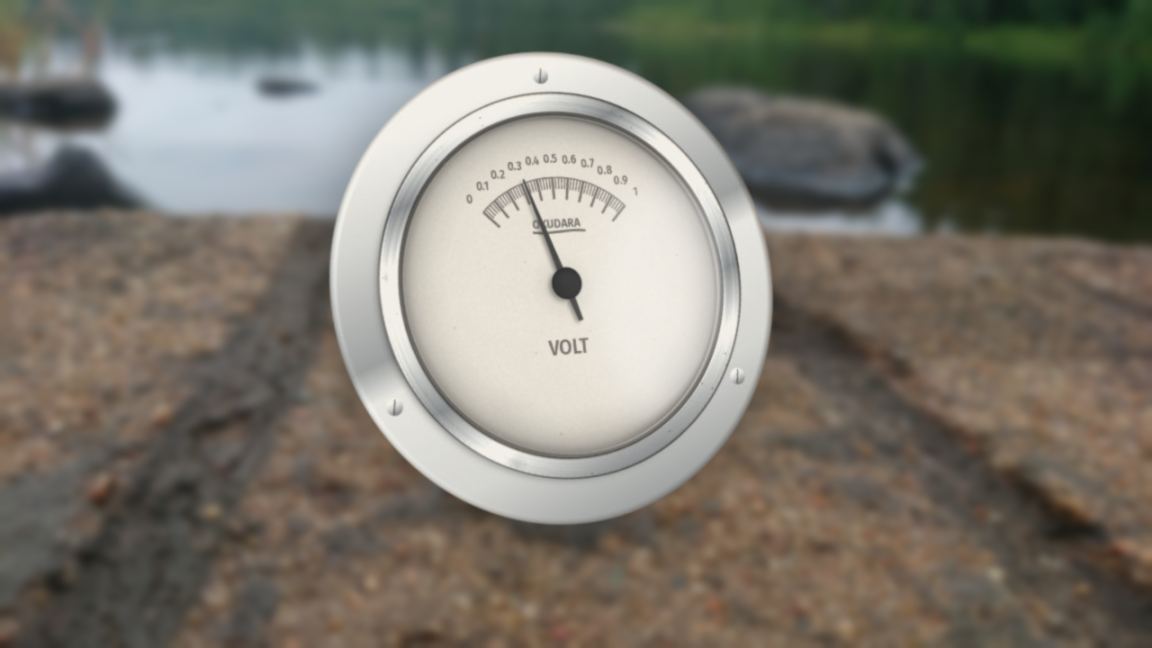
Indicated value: 0.3 (V)
